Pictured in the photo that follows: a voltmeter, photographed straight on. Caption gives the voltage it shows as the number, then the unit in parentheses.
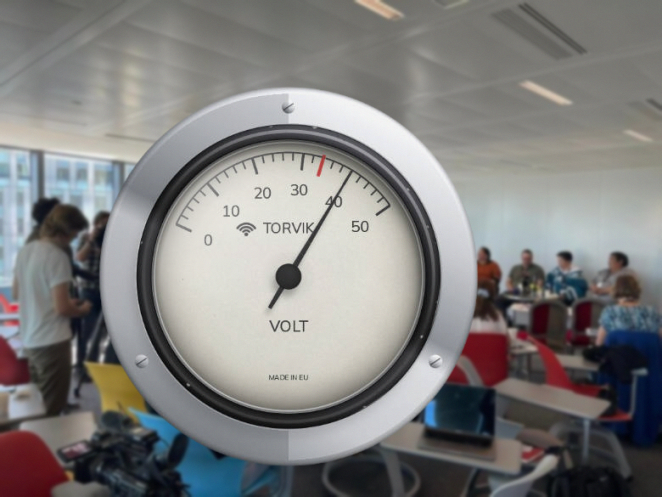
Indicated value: 40 (V)
